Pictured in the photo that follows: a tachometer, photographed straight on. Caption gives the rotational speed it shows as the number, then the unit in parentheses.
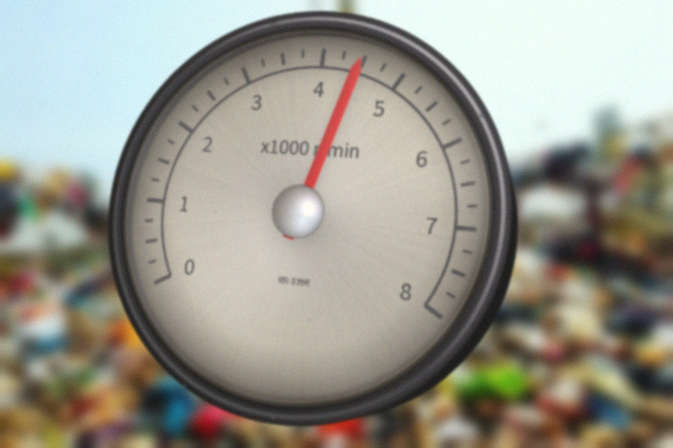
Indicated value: 4500 (rpm)
